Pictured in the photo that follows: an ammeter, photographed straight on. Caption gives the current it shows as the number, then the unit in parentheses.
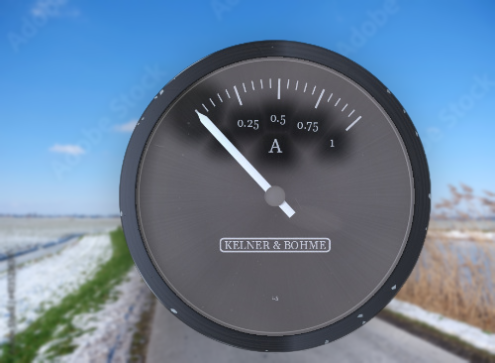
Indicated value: 0 (A)
